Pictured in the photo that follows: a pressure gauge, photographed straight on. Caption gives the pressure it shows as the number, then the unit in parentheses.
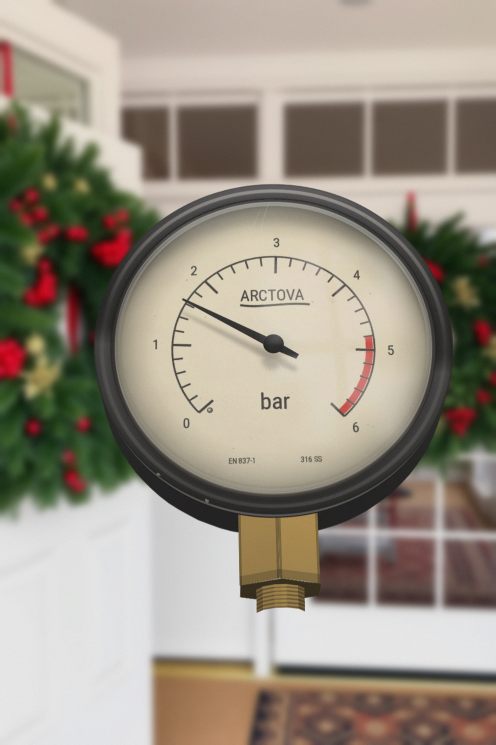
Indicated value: 1.6 (bar)
